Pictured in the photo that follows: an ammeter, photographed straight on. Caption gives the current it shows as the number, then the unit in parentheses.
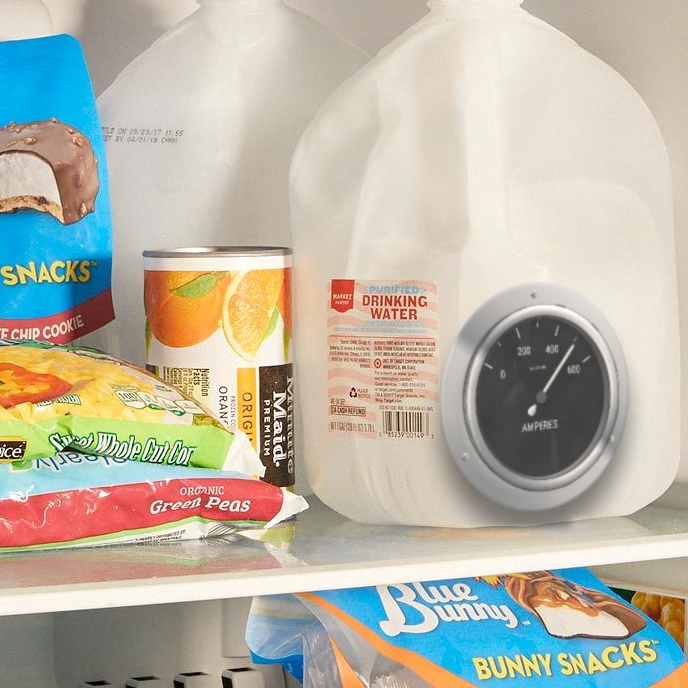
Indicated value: 500 (A)
